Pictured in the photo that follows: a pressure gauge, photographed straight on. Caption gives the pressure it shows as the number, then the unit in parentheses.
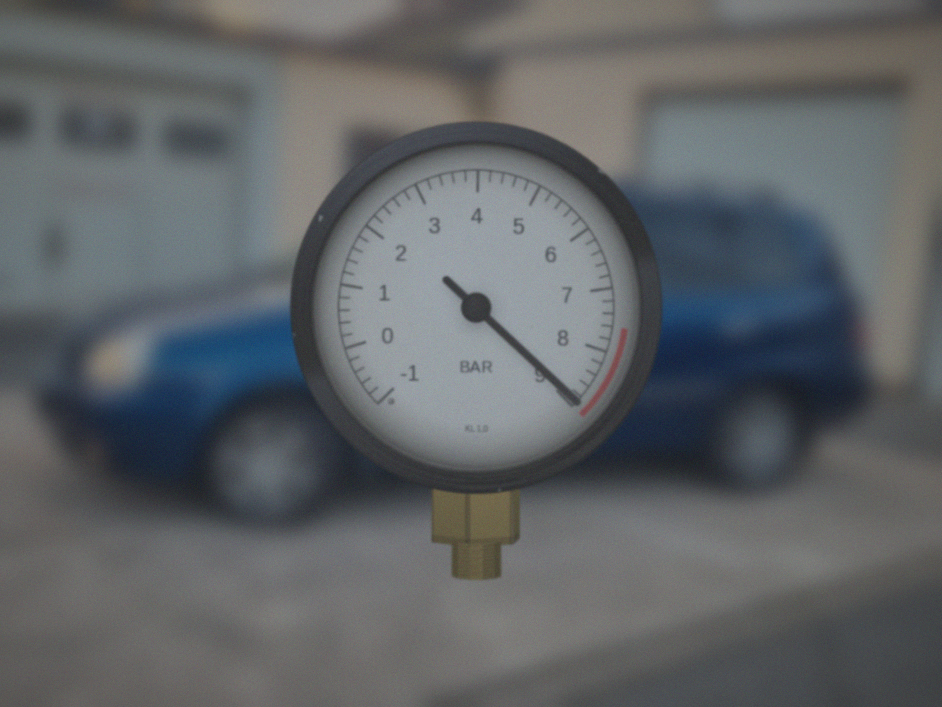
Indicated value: 8.9 (bar)
